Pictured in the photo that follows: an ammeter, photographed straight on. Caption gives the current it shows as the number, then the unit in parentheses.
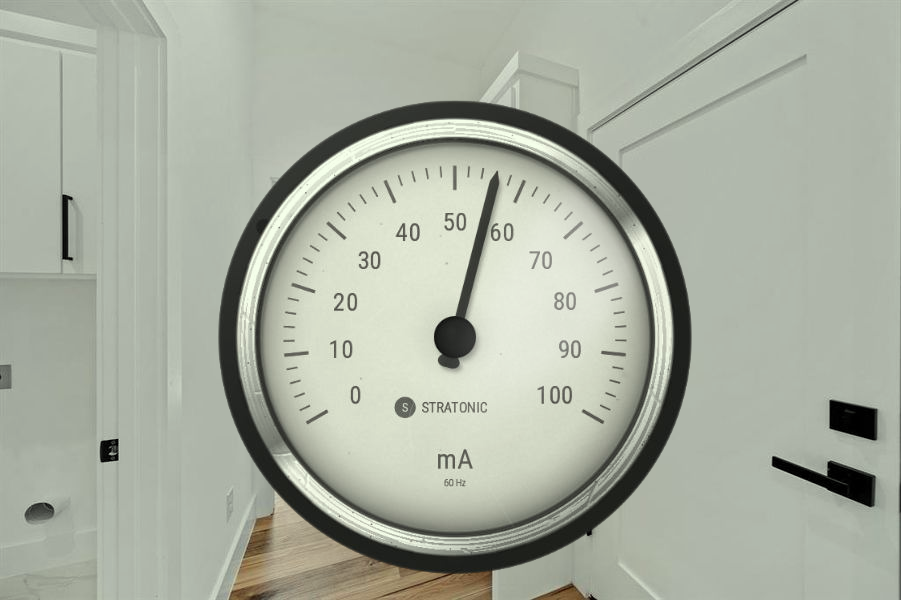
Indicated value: 56 (mA)
